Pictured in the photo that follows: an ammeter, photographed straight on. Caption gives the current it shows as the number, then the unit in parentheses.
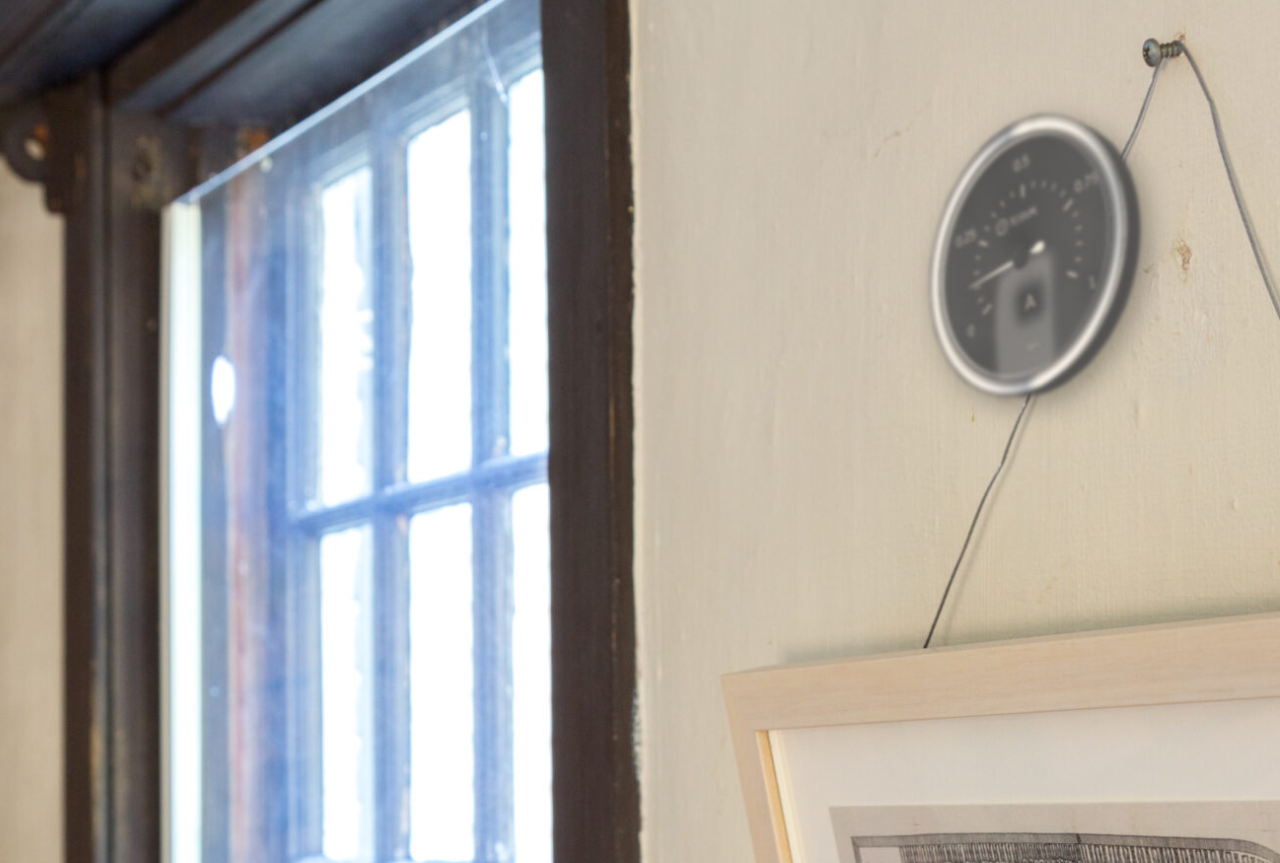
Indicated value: 0.1 (A)
